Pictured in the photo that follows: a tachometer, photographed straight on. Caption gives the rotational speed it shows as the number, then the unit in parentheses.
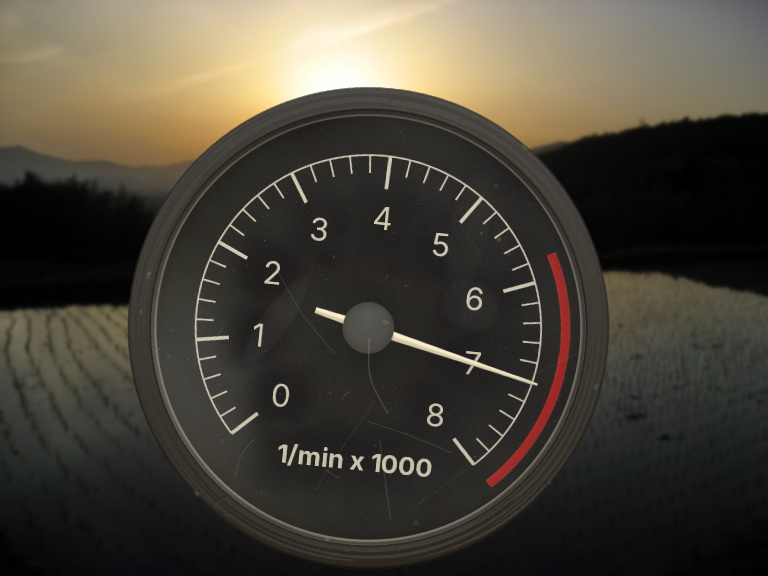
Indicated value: 7000 (rpm)
